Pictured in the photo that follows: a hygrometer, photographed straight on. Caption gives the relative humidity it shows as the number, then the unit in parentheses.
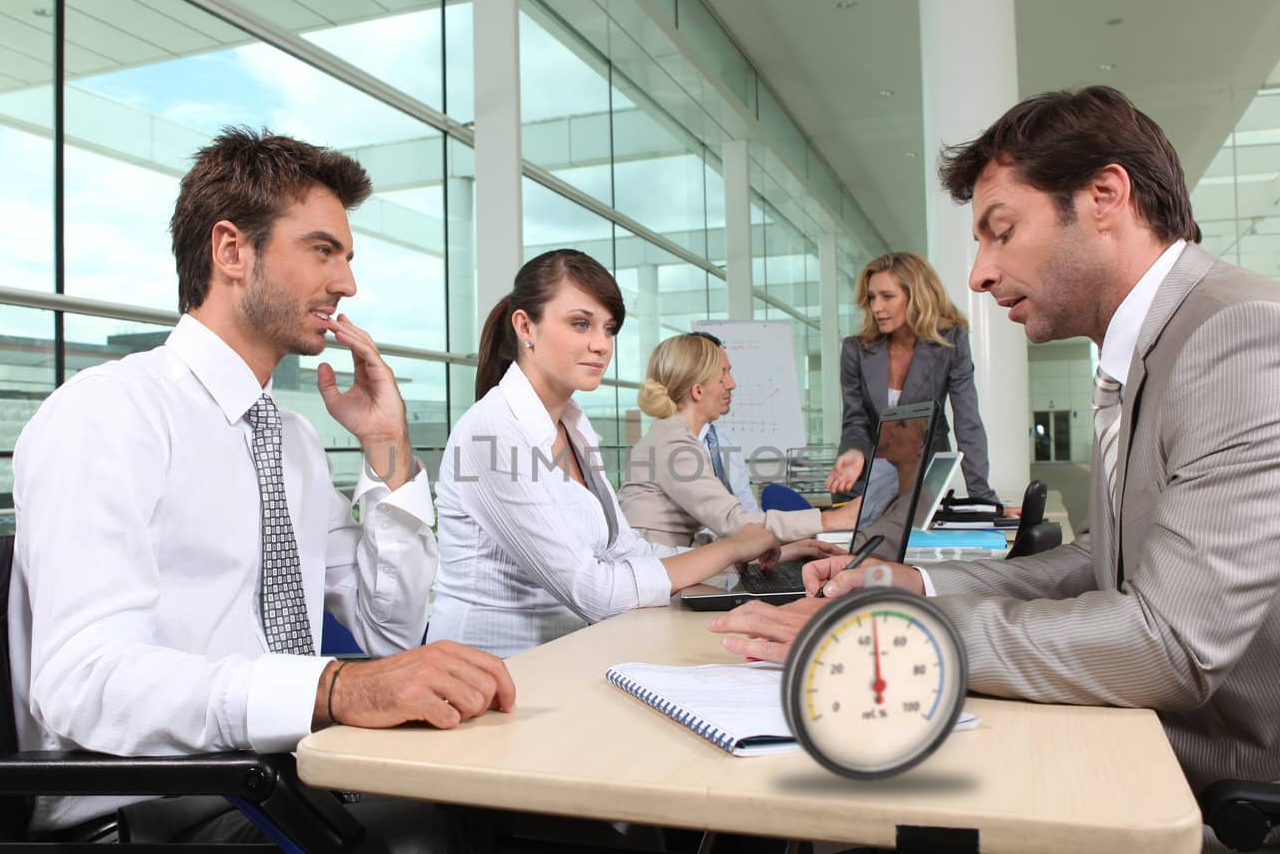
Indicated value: 45 (%)
